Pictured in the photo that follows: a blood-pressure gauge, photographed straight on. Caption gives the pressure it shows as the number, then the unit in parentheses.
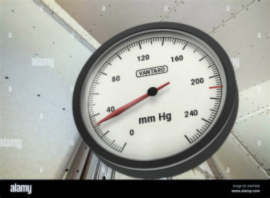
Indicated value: 30 (mmHg)
